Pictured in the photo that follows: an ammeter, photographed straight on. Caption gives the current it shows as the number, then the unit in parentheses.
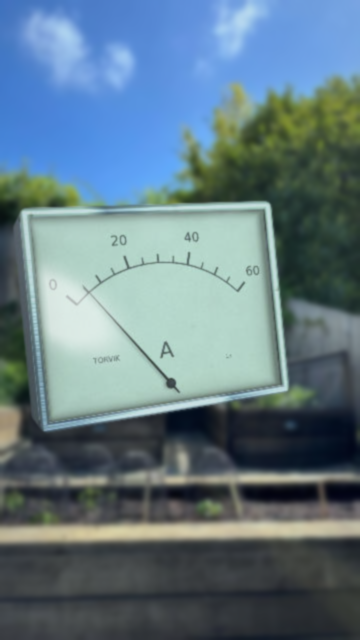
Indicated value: 5 (A)
